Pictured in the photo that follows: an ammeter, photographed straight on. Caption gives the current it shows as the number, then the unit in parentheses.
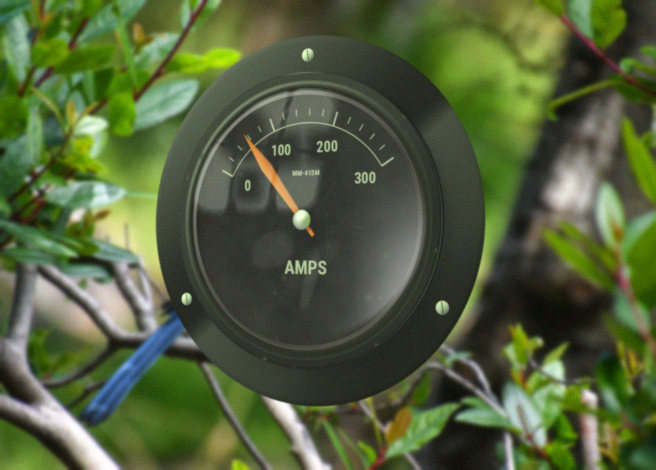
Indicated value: 60 (A)
